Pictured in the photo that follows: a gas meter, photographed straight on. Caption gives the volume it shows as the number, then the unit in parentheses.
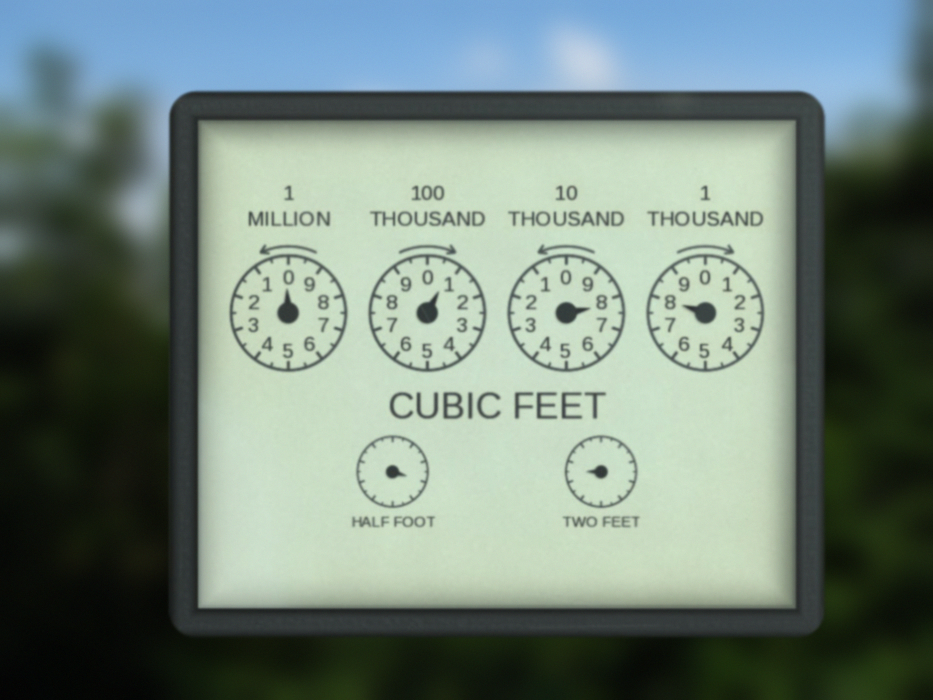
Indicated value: 7800 (ft³)
